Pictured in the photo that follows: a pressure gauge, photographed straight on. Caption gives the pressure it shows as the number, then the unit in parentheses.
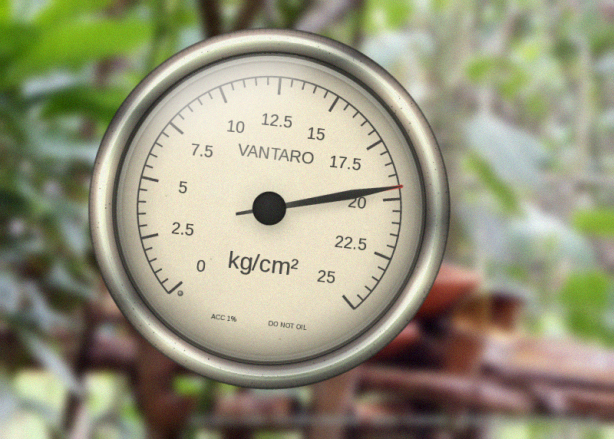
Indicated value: 19.5 (kg/cm²)
